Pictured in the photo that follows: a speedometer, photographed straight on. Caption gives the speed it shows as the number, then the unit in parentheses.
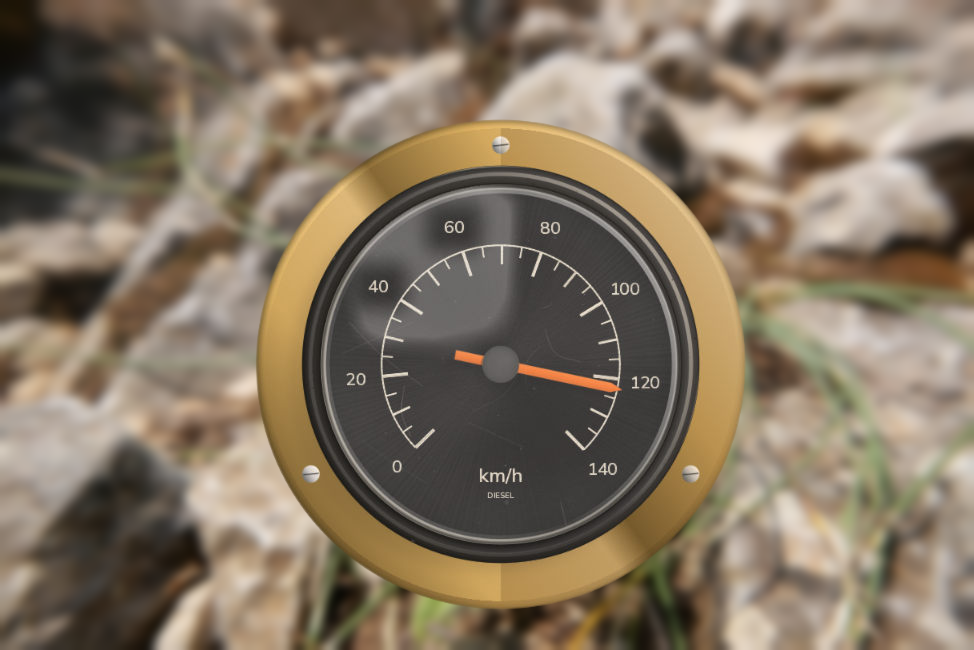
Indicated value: 122.5 (km/h)
